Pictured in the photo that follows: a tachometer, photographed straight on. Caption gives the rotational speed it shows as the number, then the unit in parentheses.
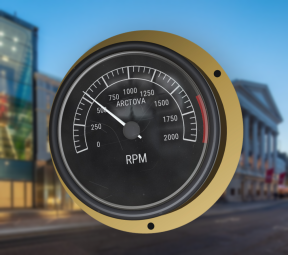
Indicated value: 550 (rpm)
